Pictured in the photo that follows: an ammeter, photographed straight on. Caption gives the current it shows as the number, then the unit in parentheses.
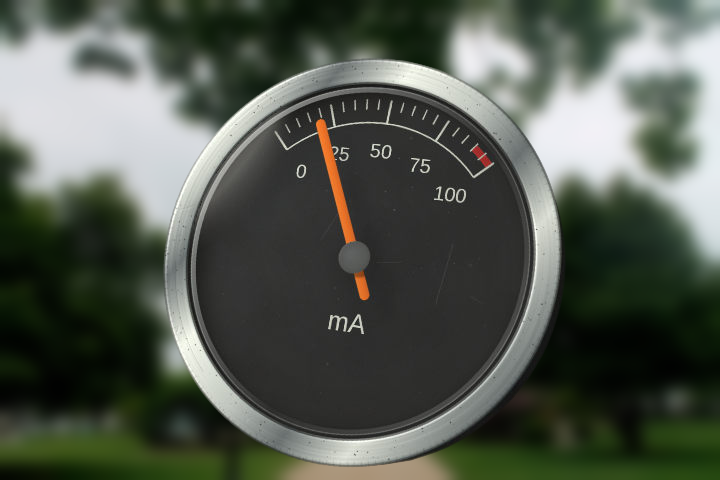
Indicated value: 20 (mA)
